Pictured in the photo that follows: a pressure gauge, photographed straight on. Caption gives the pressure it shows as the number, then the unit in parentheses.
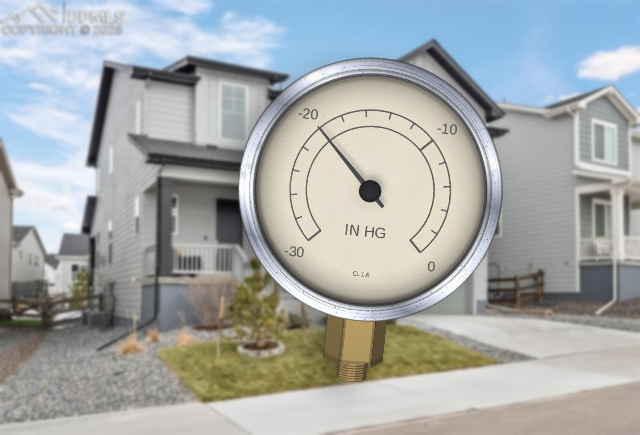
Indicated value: -20 (inHg)
